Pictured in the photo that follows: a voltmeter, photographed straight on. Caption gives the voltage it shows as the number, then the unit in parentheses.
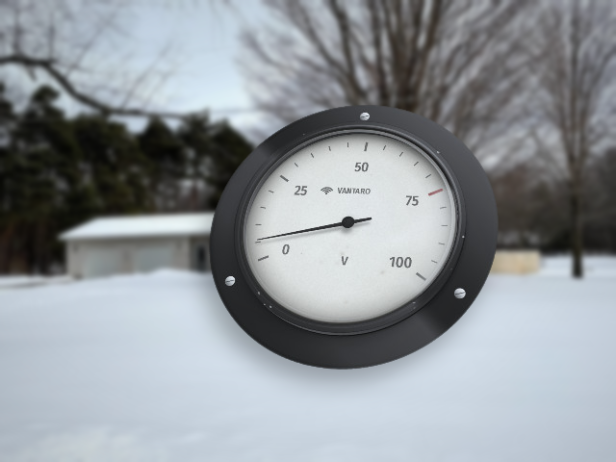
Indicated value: 5 (V)
